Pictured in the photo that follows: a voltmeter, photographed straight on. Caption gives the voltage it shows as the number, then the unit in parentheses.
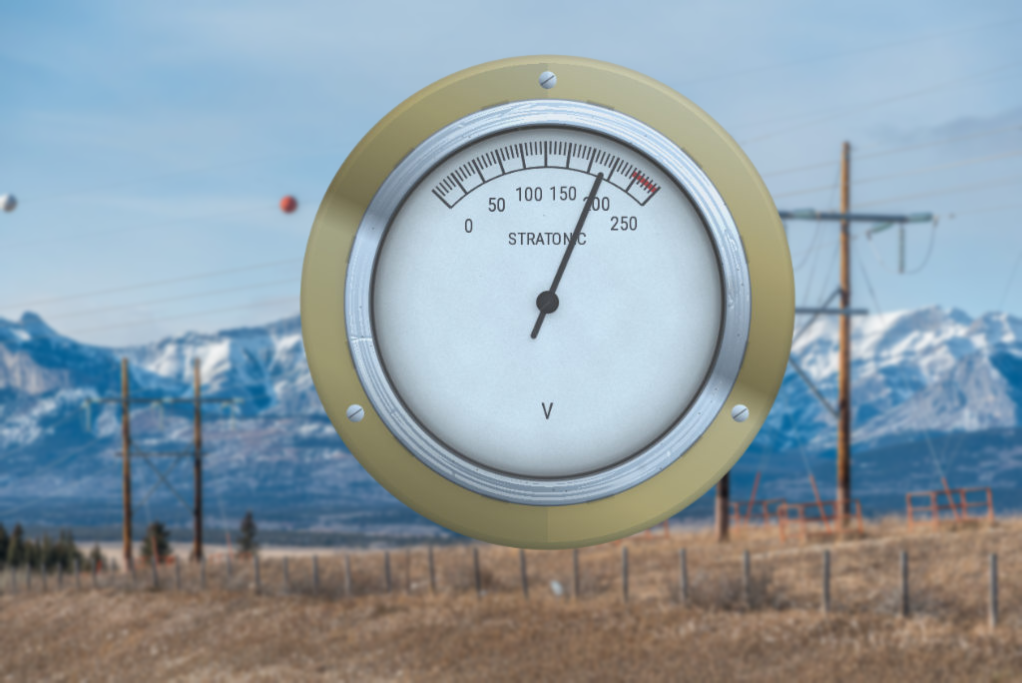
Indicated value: 190 (V)
